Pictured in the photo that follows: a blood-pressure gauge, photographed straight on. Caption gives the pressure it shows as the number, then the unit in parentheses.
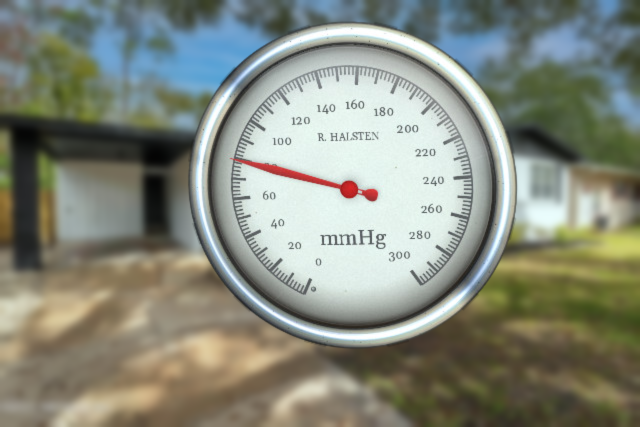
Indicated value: 80 (mmHg)
